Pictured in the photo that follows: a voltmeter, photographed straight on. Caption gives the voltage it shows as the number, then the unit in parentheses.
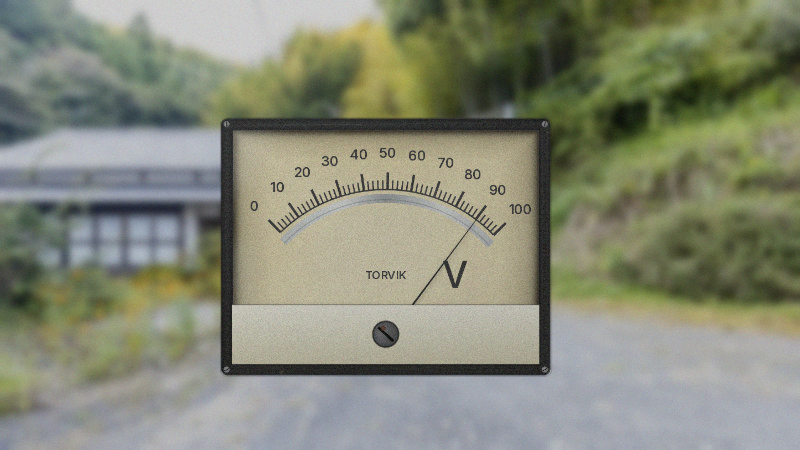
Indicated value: 90 (V)
